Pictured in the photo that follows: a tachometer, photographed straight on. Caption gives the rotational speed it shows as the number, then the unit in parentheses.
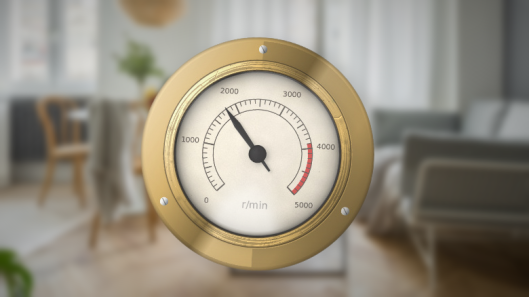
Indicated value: 1800 (rpm)
